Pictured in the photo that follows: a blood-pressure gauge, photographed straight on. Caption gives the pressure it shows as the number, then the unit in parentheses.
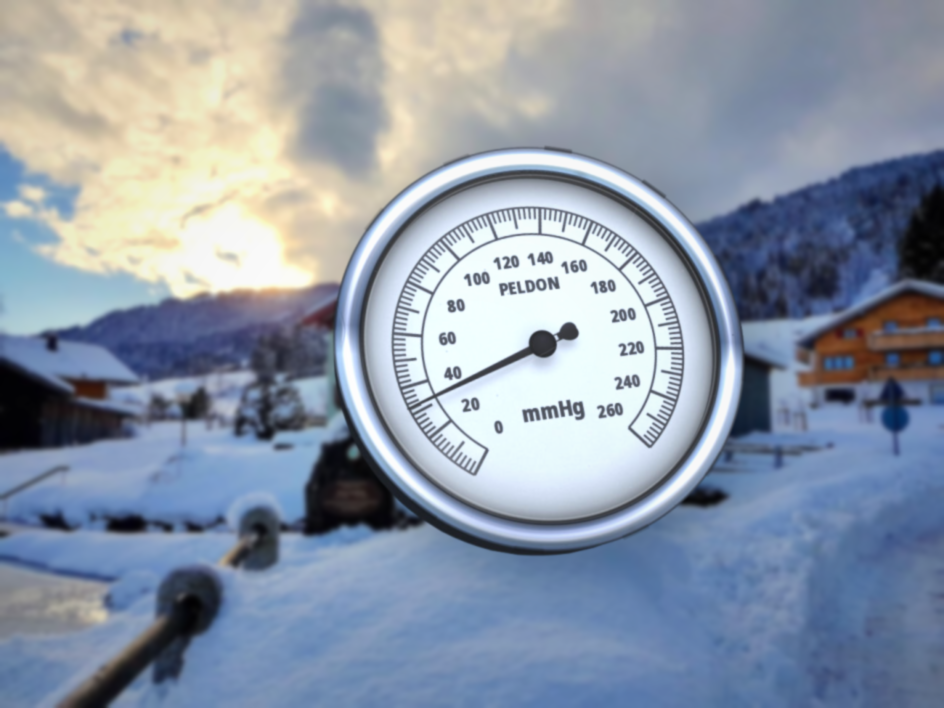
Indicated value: 32 (mmHg)
